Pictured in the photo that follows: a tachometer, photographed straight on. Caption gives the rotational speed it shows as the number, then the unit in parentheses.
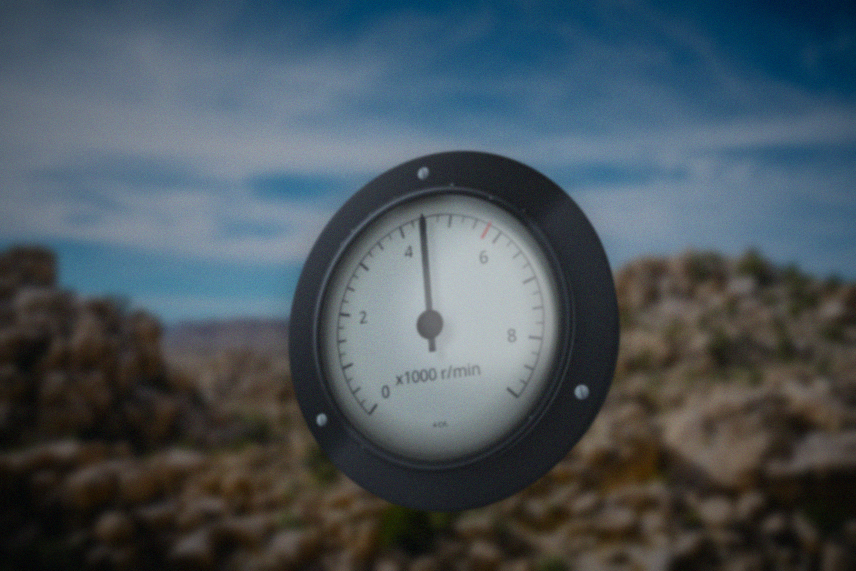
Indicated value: 4500 (rpm)
